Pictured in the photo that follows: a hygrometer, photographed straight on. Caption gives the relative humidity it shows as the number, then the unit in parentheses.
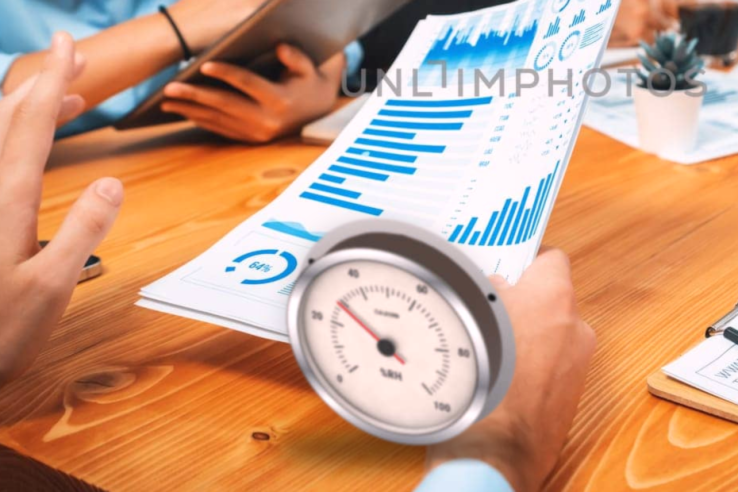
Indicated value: 30 (%)
